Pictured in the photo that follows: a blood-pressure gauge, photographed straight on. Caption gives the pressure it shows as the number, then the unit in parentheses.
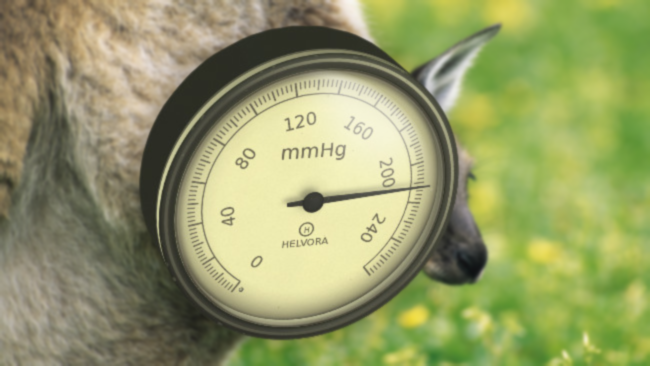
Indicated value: 210 (mmHg)
